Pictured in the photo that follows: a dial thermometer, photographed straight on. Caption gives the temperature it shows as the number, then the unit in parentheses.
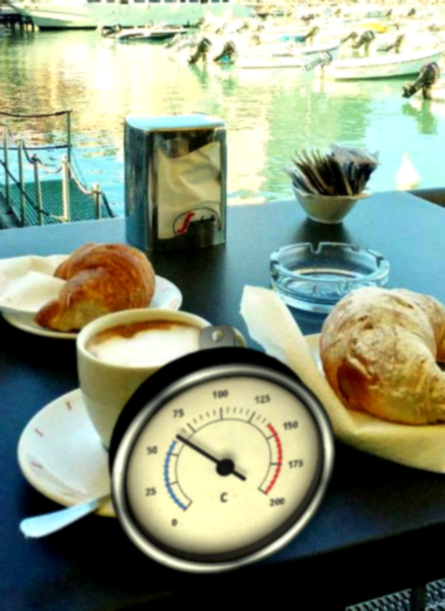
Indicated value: 65 (°C)
